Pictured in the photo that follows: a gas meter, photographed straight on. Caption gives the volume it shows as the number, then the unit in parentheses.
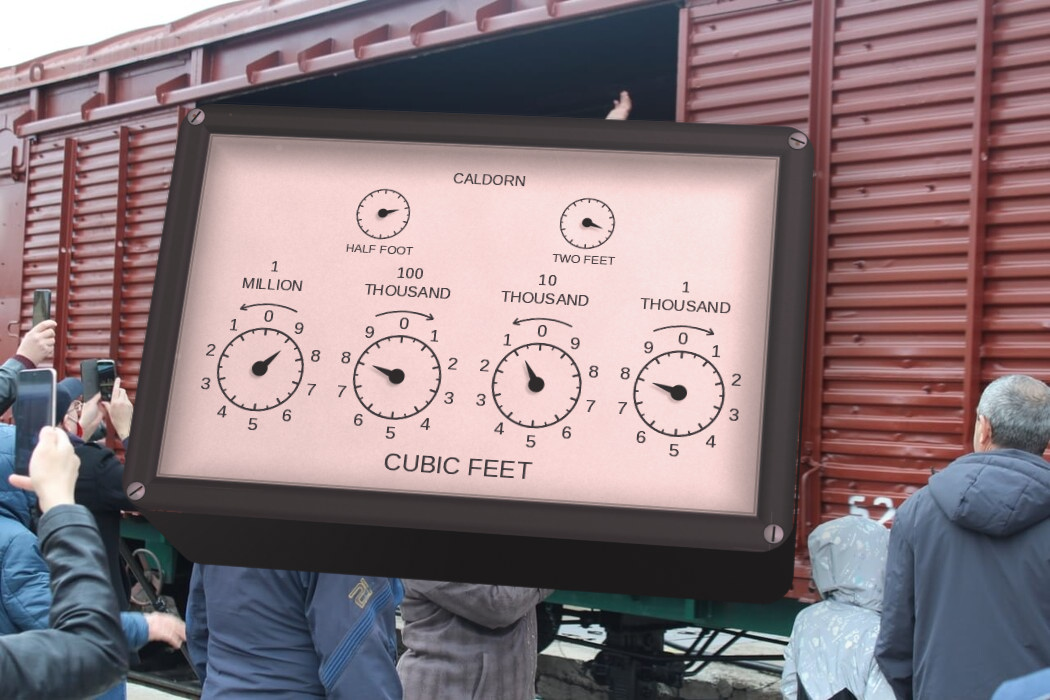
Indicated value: 880800 (ft³)
